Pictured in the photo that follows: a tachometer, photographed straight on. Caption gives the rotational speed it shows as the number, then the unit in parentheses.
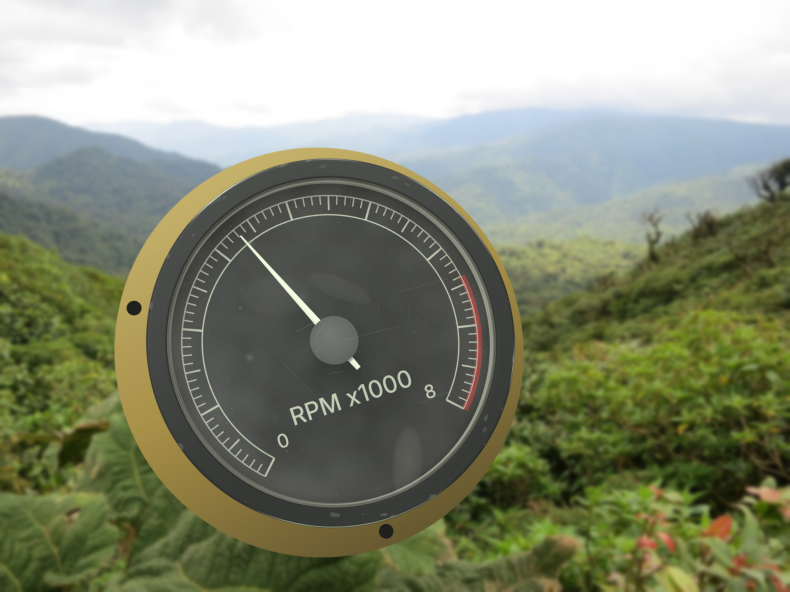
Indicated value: 3300 (rpm)
